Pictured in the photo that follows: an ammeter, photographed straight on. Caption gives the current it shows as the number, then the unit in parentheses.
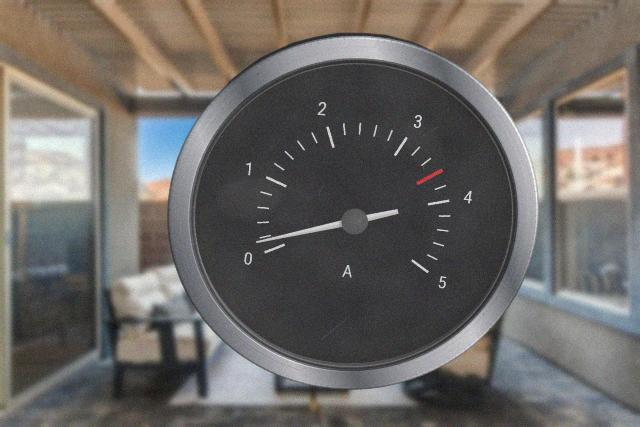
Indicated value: 0.2 (A)
